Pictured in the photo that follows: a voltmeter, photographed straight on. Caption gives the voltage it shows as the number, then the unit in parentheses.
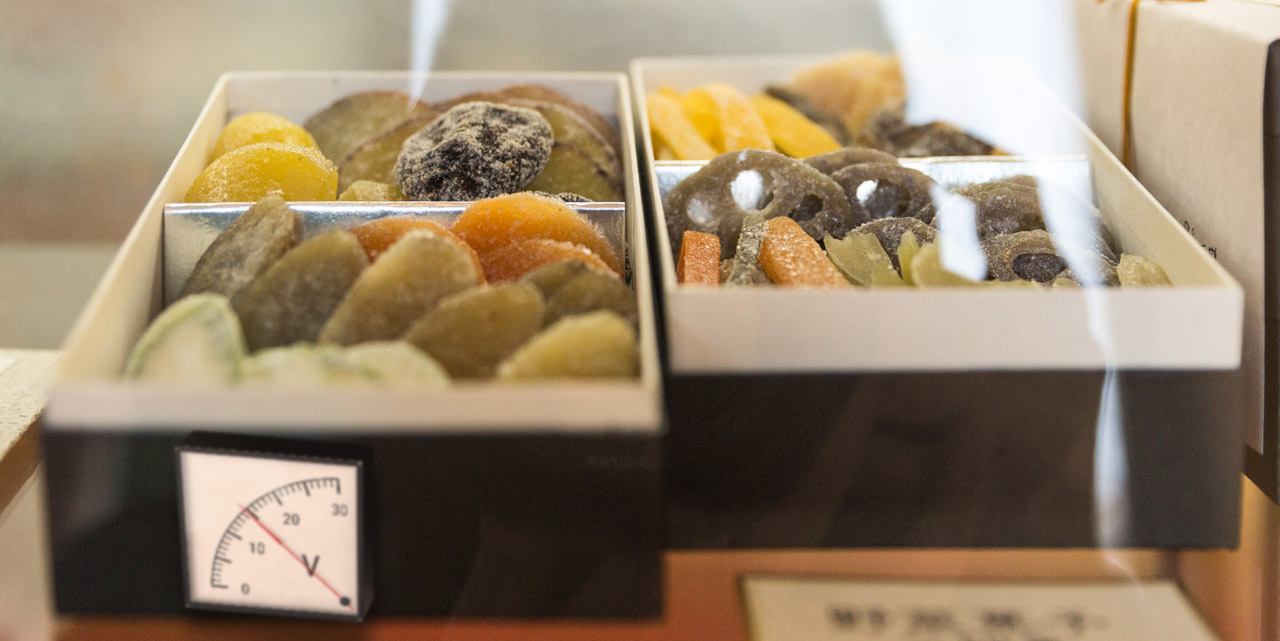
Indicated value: 15 (V)
